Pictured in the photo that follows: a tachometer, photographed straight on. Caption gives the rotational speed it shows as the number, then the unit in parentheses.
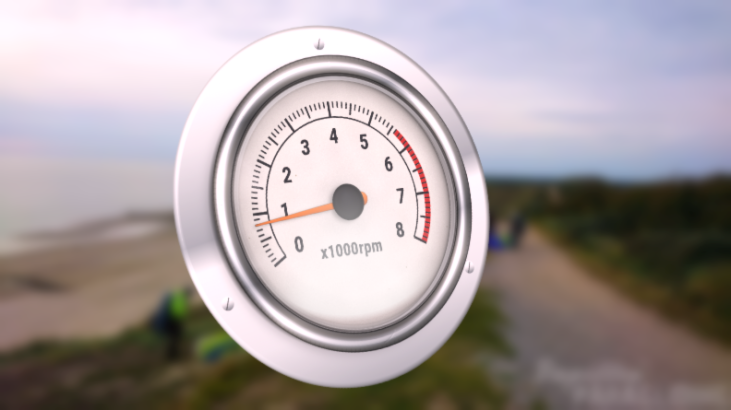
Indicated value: 800 (rpm)
